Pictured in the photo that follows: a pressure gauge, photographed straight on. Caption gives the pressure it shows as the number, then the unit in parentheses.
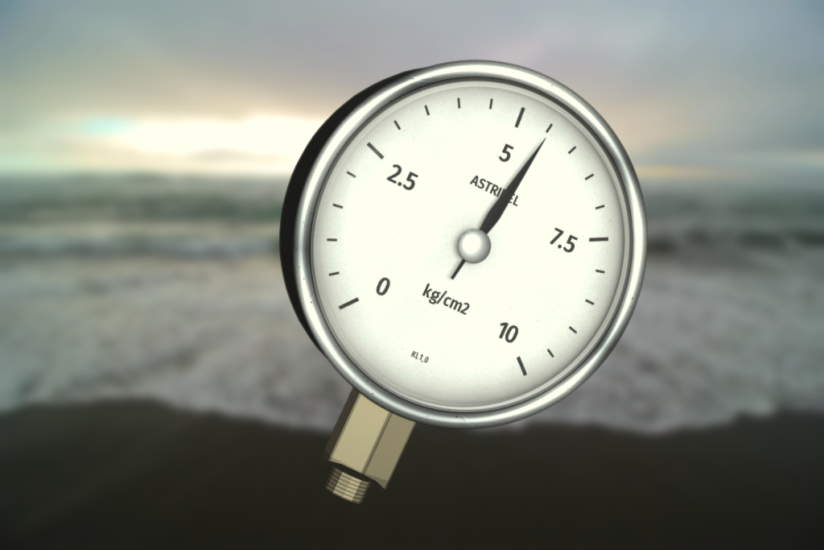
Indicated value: 5.5 (kg/cm²)
